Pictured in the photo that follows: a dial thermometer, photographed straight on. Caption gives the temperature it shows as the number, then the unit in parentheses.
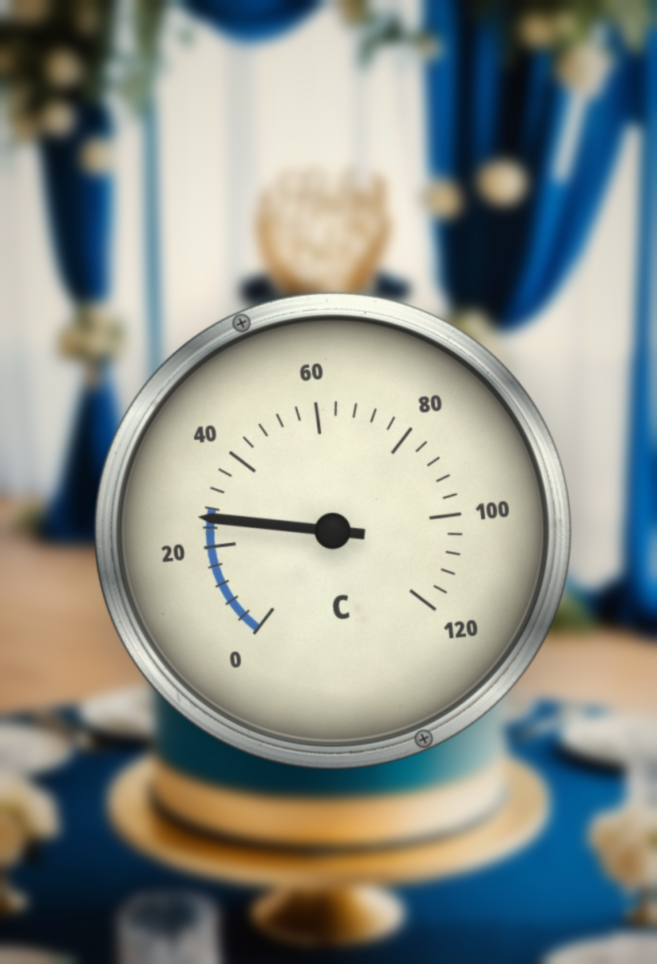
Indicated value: 26 (°C)
